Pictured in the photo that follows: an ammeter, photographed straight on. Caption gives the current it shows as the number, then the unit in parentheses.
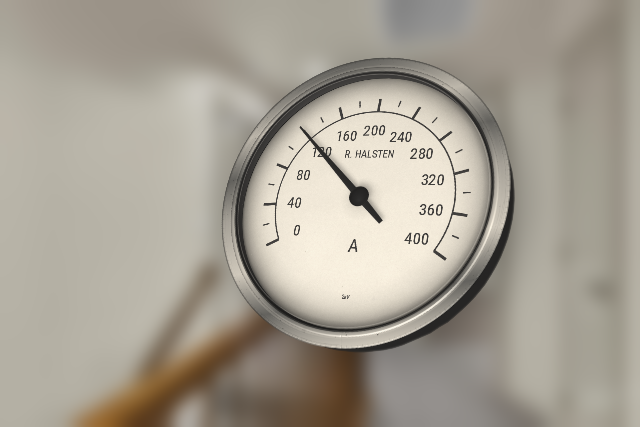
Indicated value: 120 (A)
